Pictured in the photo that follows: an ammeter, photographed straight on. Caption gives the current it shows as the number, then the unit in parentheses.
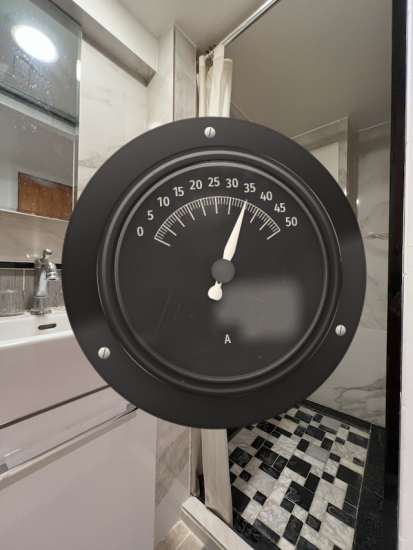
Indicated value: 35 (A)
